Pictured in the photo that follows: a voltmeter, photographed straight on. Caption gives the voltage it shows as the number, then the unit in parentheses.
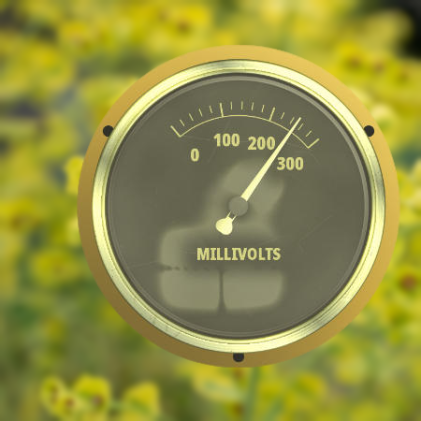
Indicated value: 250 (mV)
